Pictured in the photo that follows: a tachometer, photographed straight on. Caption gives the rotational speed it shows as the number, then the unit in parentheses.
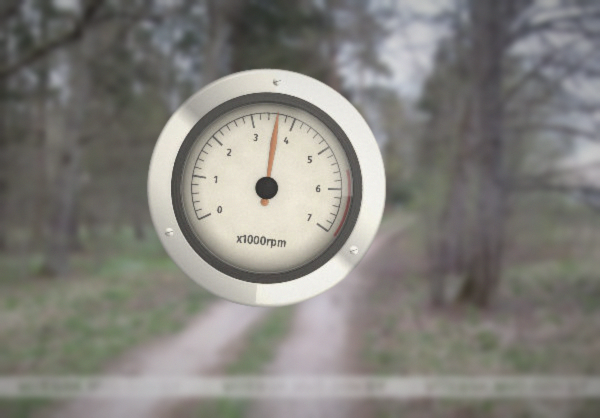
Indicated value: 3600 (rpm)
